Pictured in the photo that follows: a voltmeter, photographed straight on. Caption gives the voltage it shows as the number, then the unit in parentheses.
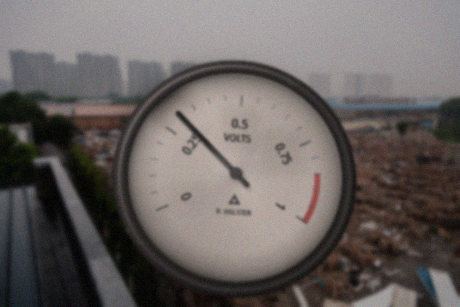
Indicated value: 0.3 (V)
